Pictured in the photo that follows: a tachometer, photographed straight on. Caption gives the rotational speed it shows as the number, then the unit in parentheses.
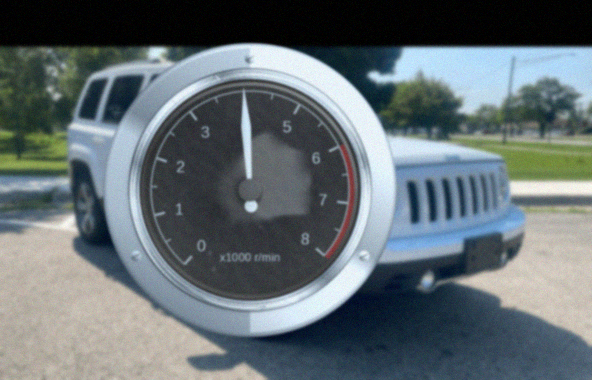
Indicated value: 4000 (rpm)
